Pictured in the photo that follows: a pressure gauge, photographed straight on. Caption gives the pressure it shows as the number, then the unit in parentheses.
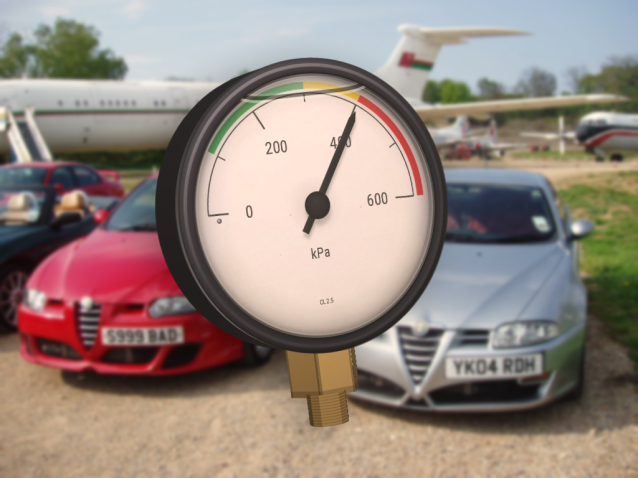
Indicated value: 400 (kPa)
